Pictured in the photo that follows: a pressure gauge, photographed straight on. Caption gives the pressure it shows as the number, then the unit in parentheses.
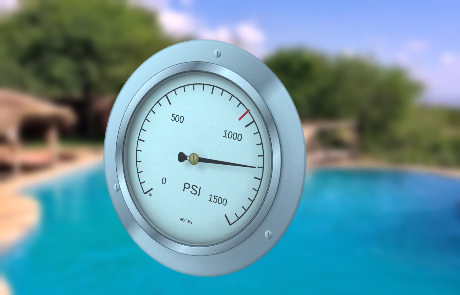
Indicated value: 1200 (psi)
